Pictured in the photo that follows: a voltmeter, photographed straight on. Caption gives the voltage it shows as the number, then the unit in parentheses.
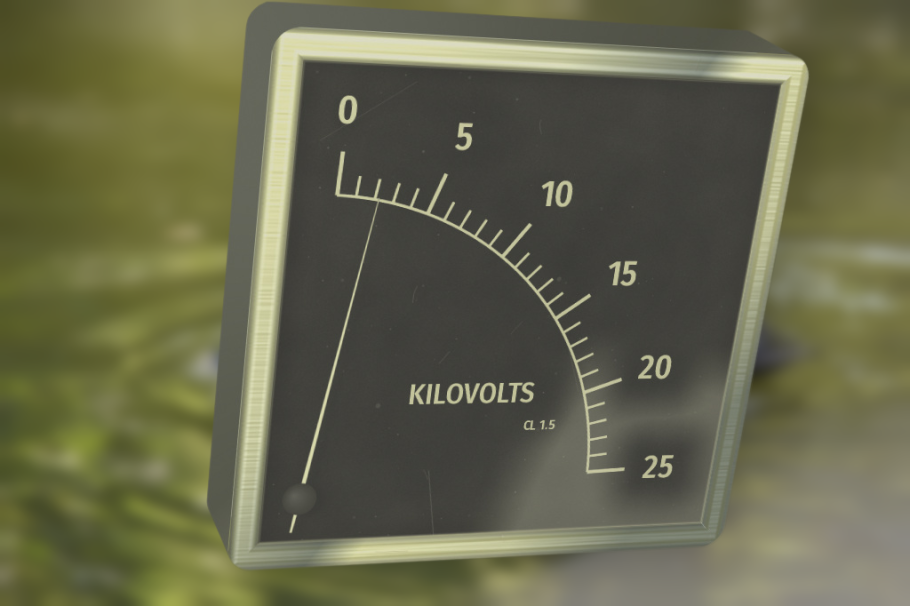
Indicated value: 2 (kV)
